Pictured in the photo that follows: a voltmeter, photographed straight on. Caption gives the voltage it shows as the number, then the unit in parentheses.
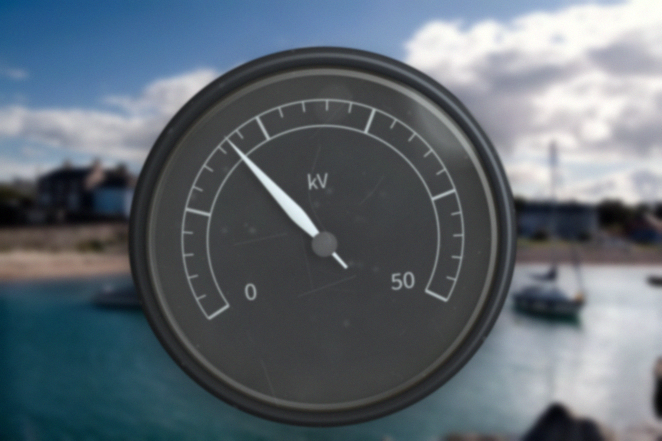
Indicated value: 17 (kV)
